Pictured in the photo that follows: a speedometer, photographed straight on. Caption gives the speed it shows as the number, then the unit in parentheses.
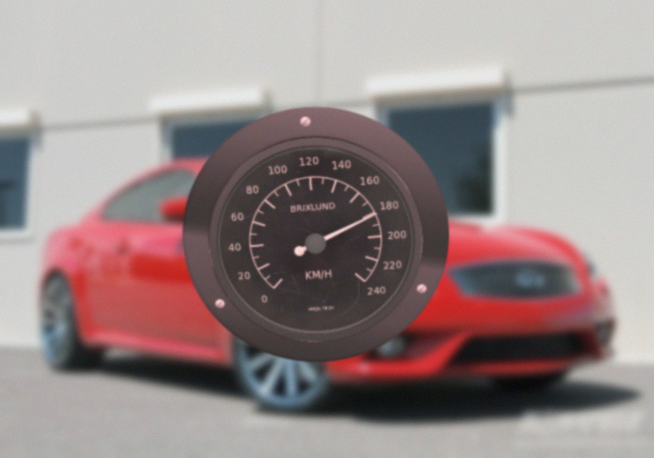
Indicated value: 180 (km/h)
